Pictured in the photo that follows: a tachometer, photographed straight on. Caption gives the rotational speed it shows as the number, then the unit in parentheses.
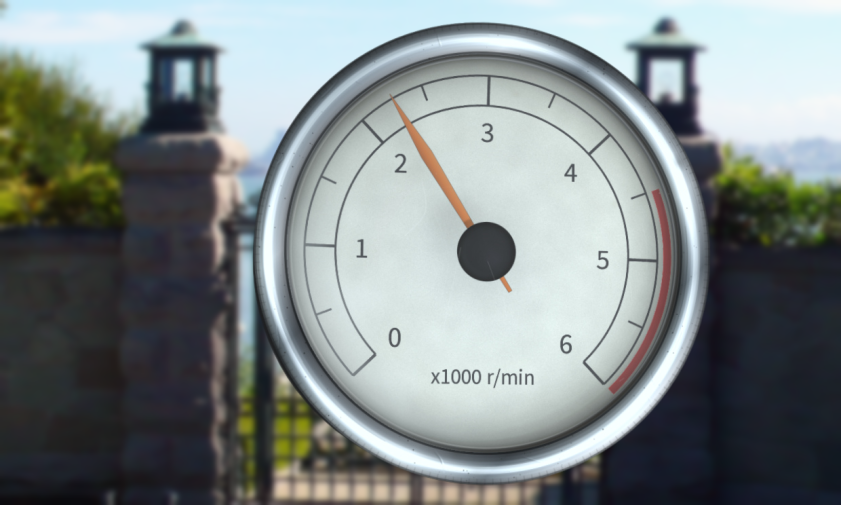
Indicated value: 2250 (rpm)
